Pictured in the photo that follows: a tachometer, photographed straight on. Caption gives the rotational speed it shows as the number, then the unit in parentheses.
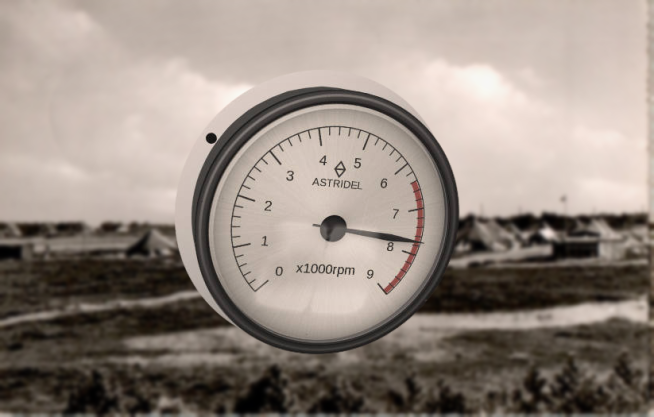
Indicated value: 7700 (rpm)
